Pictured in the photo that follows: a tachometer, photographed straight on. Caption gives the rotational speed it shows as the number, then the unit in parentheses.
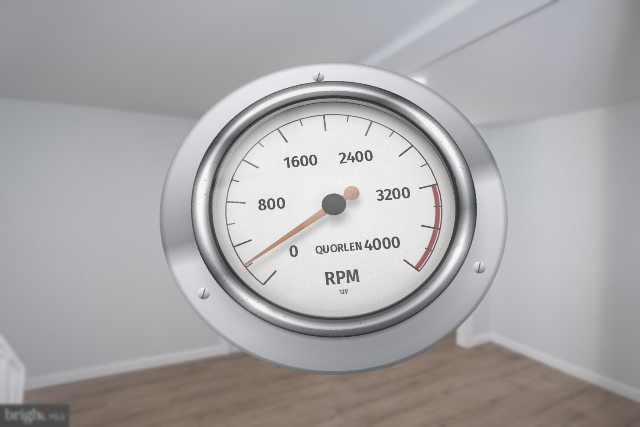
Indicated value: 200 (rpm)
